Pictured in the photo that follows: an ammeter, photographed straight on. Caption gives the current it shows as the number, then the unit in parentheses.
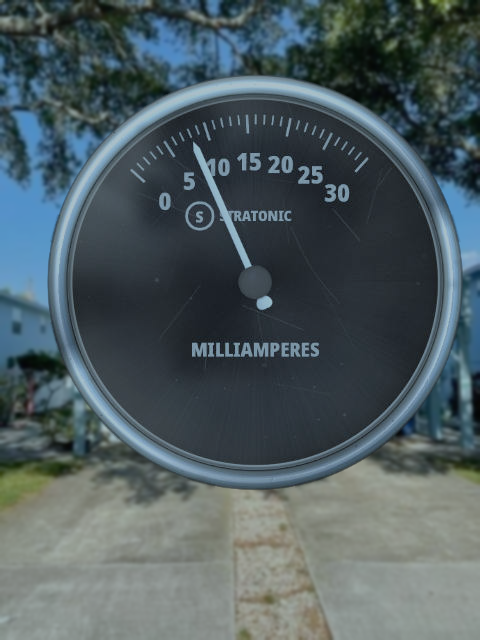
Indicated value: 8 (mA)
